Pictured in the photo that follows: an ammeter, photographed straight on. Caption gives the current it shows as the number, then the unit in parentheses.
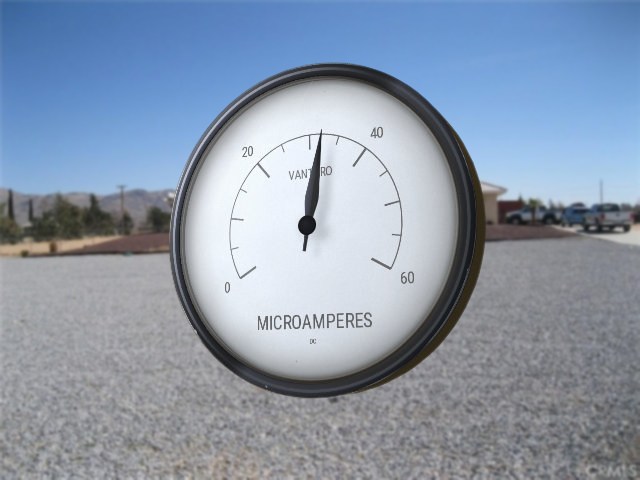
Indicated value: 32.5 (µA)
